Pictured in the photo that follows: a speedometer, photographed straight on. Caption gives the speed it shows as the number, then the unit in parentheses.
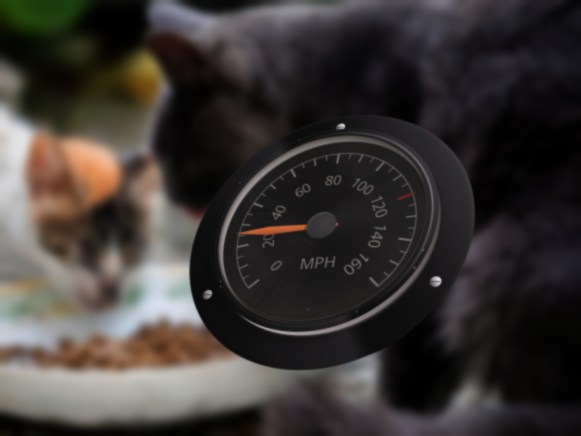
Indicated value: 25 (mph)
